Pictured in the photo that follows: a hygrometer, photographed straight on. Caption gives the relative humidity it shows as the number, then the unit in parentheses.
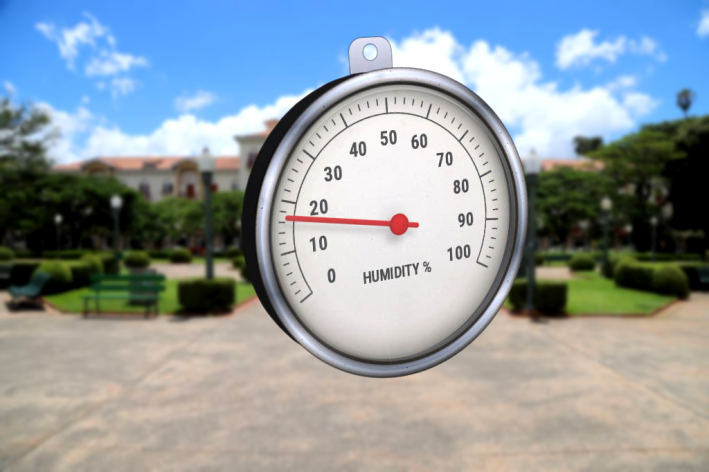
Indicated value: 17 (%)
